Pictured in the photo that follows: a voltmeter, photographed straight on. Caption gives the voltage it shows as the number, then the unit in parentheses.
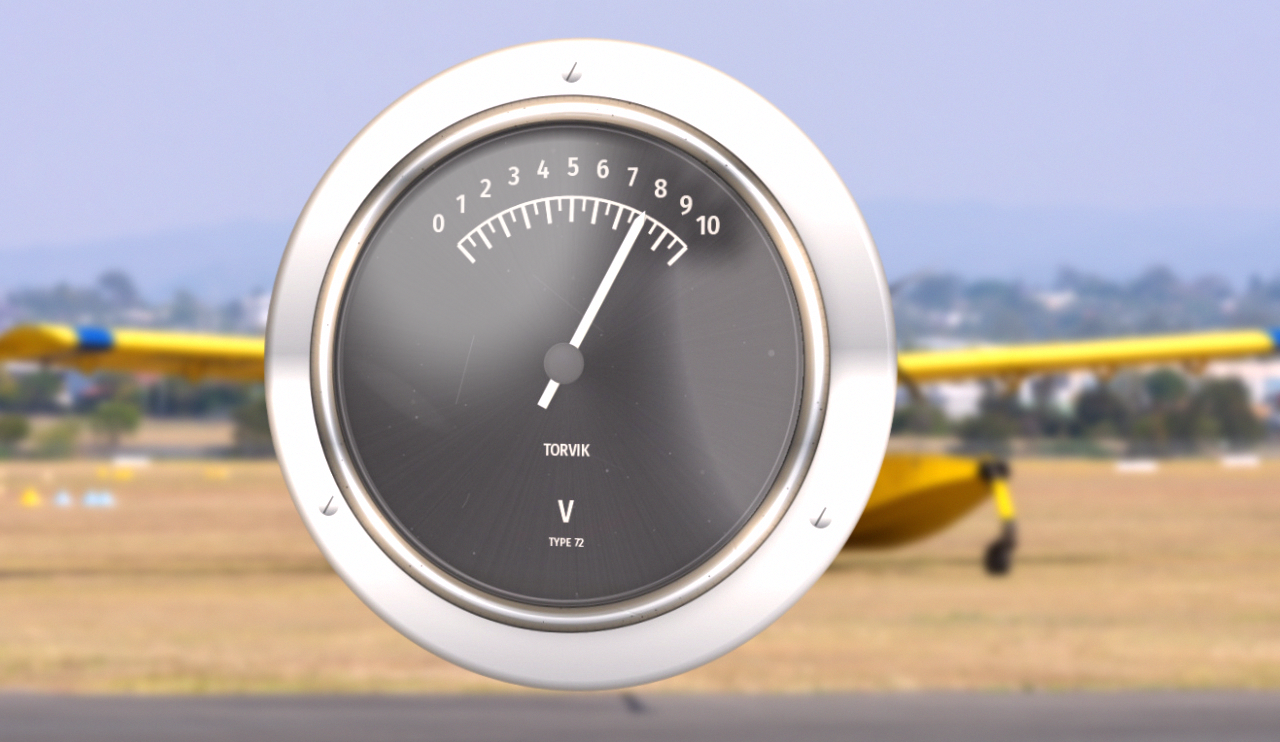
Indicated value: 8 (V)
